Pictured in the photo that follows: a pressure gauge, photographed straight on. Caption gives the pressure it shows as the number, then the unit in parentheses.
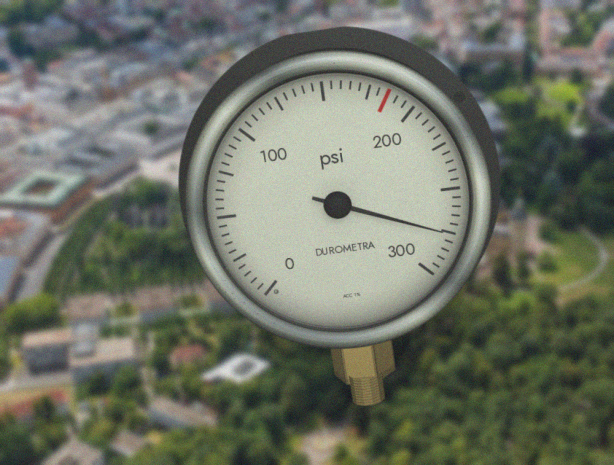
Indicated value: 275 (psi)
